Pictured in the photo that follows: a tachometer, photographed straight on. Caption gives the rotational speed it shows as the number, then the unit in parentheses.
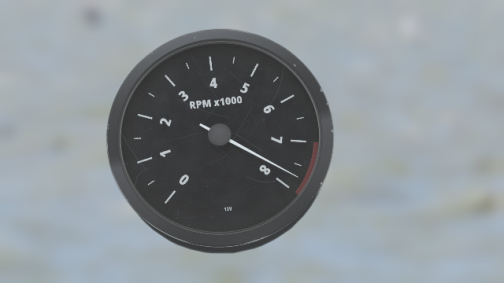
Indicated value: 7750 (rpm)
